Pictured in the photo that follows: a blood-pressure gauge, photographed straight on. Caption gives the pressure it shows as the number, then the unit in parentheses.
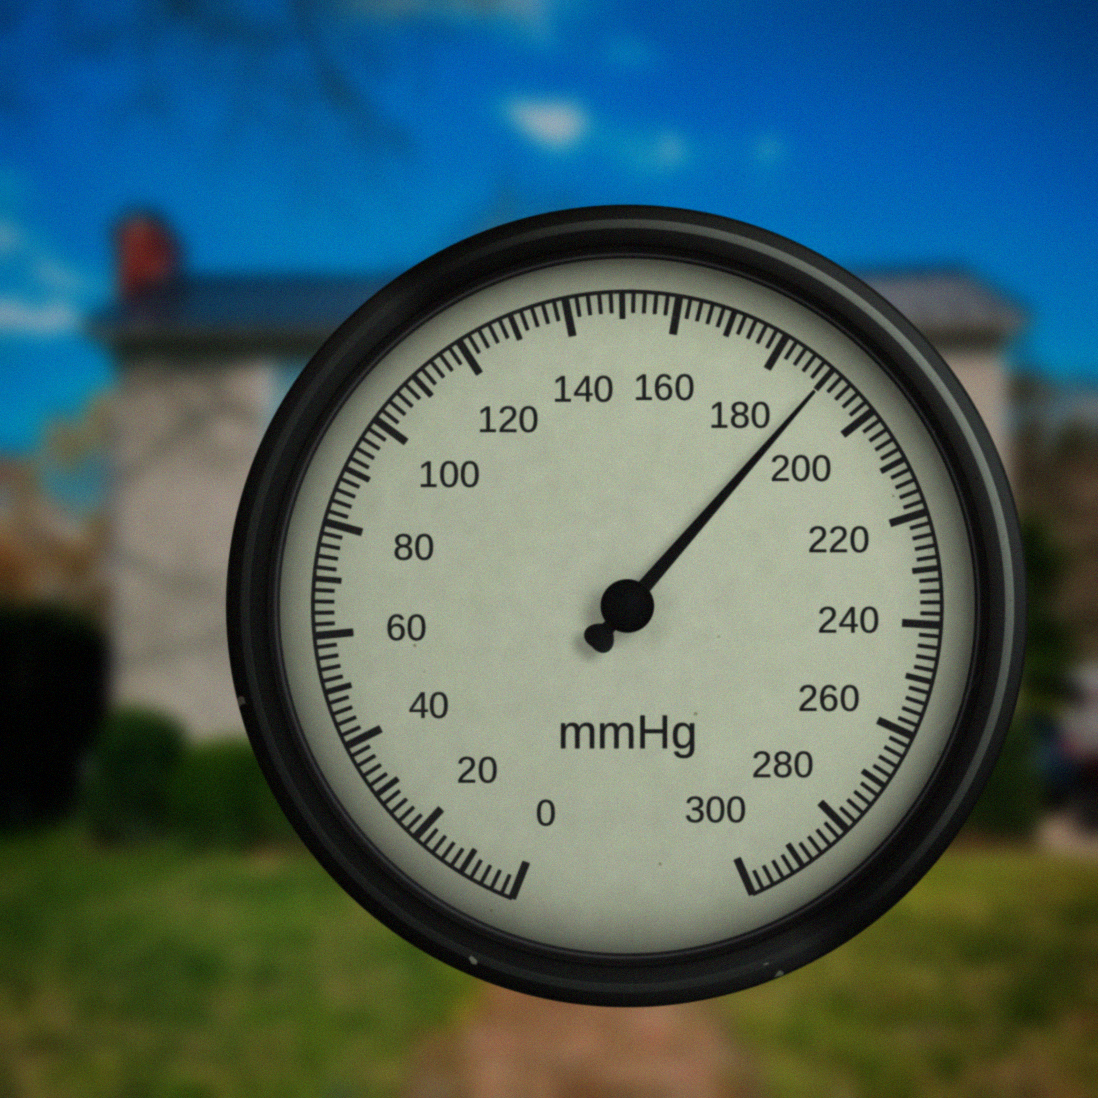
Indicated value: 190 (mmHg)
